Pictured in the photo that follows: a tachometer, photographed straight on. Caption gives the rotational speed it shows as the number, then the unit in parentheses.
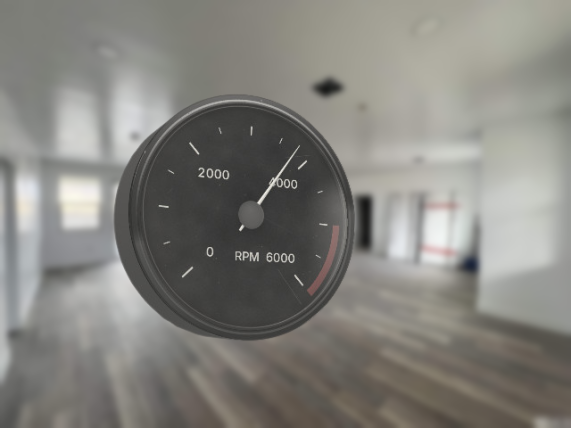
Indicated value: 3750 (rpm)
